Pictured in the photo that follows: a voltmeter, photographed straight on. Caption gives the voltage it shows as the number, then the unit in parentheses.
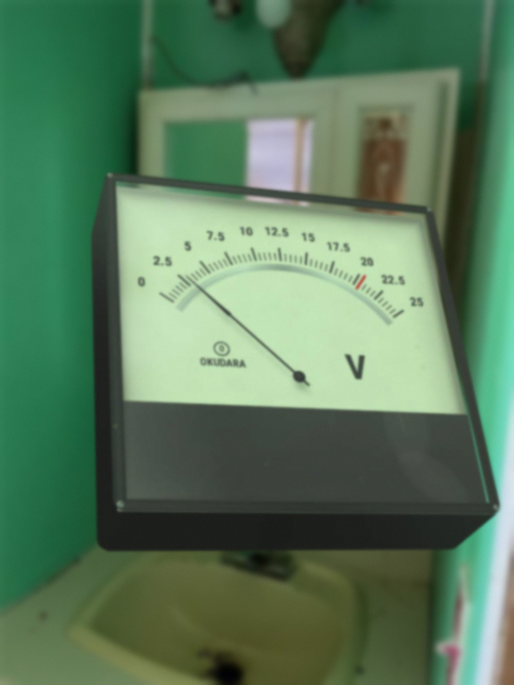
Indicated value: 2.5 (V)
